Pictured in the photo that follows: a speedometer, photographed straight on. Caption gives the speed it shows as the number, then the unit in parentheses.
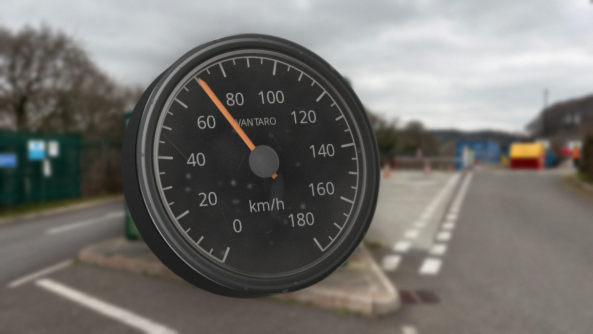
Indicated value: 70 (km/h)
